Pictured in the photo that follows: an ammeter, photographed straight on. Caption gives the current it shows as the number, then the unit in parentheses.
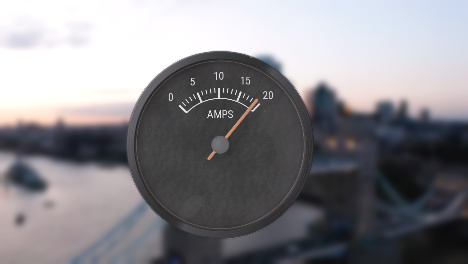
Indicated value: 19 (A)
